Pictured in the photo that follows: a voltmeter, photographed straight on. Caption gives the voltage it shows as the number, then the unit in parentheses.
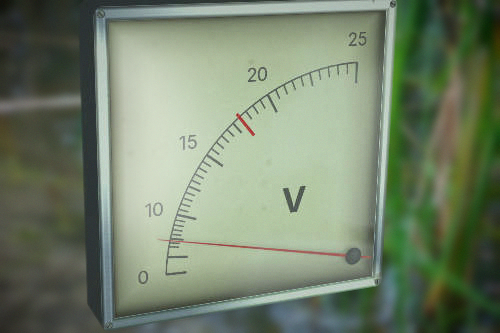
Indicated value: 7.5 (V)
